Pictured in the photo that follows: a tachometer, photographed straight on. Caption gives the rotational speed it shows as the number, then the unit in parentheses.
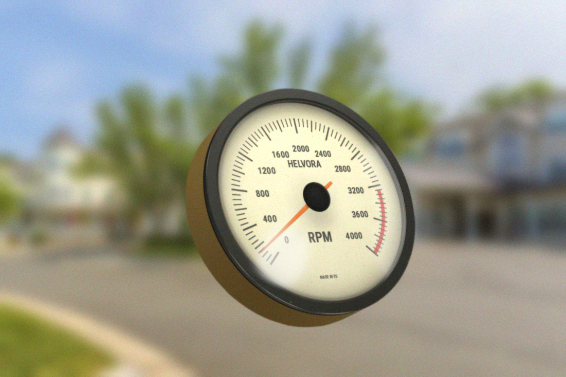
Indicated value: 150 (rpm)
